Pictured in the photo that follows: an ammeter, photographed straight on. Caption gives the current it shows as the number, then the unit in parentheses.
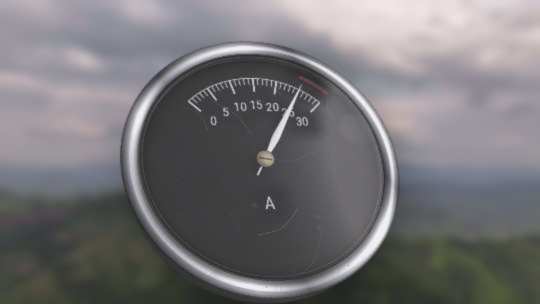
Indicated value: 25 (A)
